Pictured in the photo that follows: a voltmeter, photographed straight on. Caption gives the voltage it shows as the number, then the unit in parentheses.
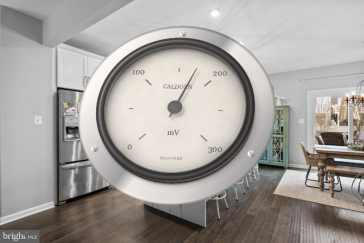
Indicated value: 175 (mV)
